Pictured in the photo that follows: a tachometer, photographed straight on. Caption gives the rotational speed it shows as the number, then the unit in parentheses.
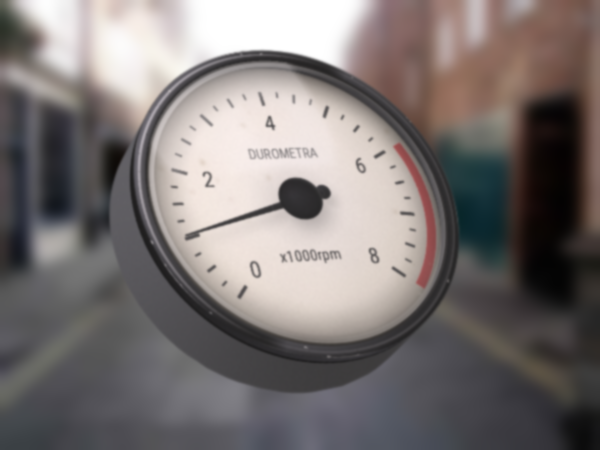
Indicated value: 1000 (rpm)
